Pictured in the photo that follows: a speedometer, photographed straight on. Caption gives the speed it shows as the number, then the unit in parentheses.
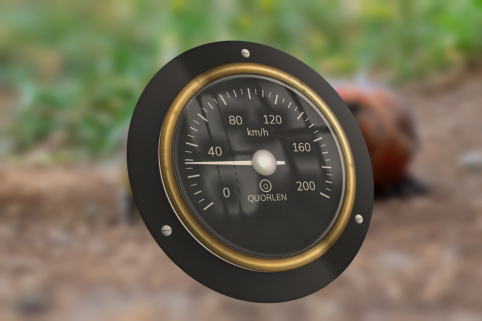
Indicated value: 27.5 (km/h)
